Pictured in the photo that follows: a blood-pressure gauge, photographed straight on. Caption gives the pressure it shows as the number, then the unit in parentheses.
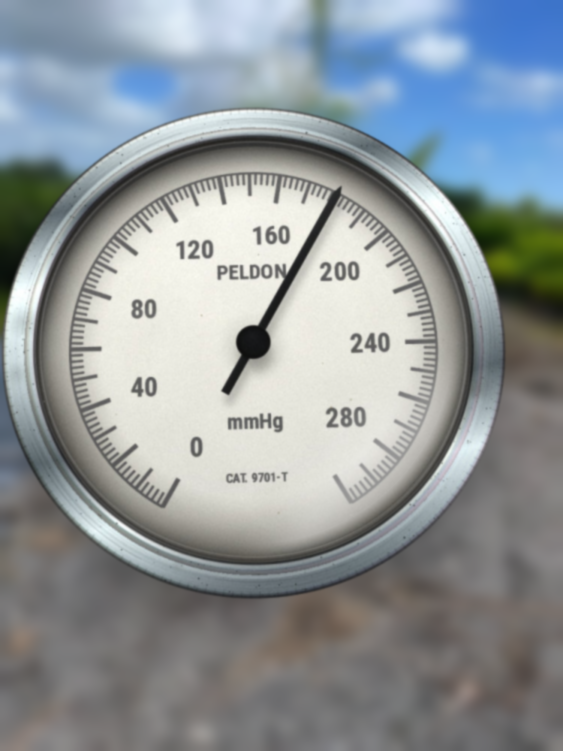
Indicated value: 180 (mmHg)
